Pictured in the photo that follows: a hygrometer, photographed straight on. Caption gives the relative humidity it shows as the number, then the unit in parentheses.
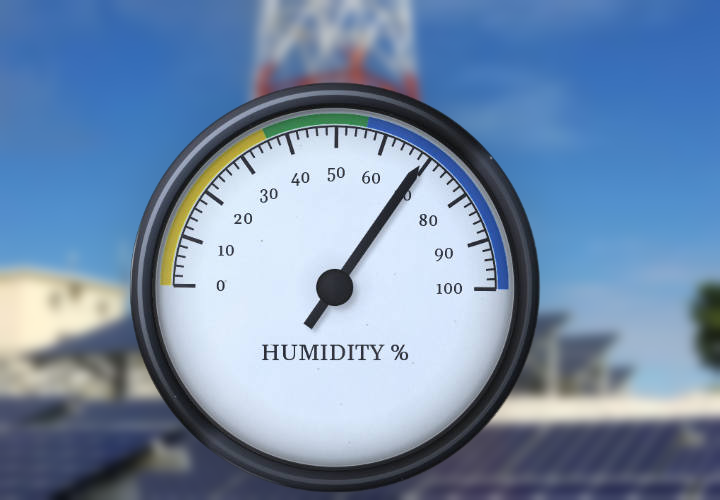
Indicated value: 69 (%)
